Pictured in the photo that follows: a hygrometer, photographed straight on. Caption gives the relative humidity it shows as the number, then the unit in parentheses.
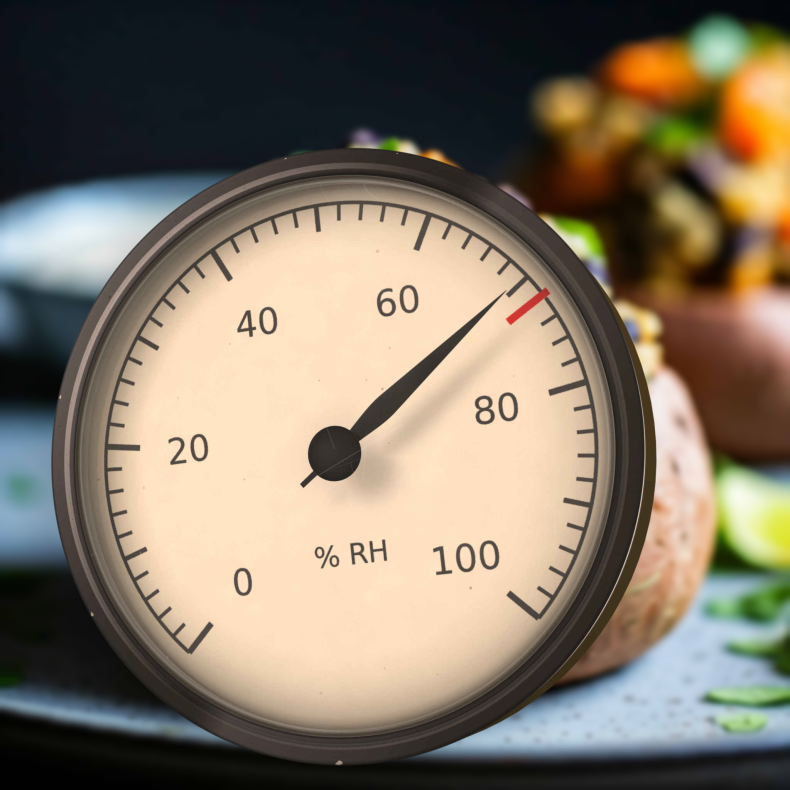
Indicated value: 70 (%)
